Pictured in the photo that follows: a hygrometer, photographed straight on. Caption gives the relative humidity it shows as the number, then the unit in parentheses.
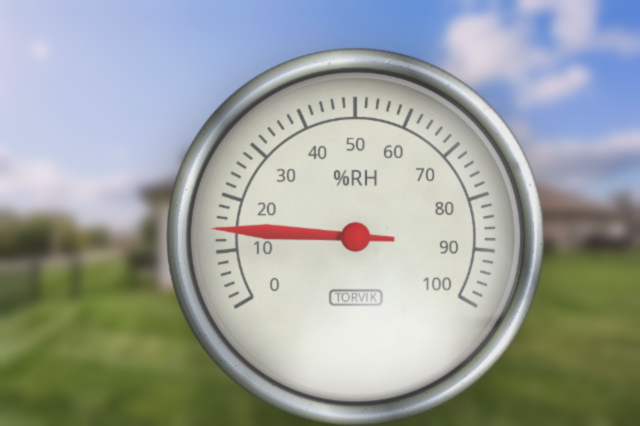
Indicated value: 14 (%)
